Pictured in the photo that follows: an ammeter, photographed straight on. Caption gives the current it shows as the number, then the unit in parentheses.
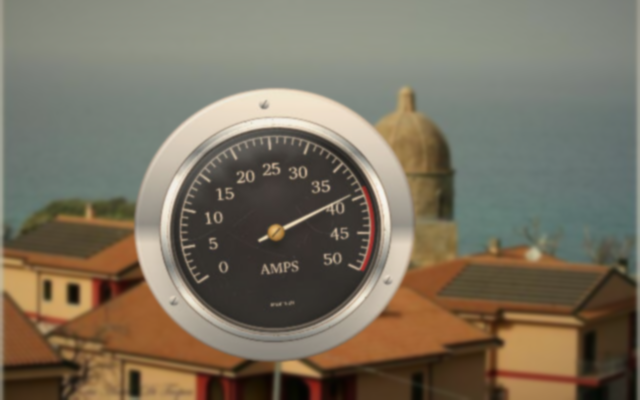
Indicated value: 39 (A)
